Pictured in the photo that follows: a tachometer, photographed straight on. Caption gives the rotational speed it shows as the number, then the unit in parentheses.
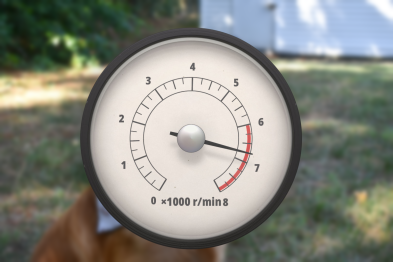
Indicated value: 6750 (rpm)
